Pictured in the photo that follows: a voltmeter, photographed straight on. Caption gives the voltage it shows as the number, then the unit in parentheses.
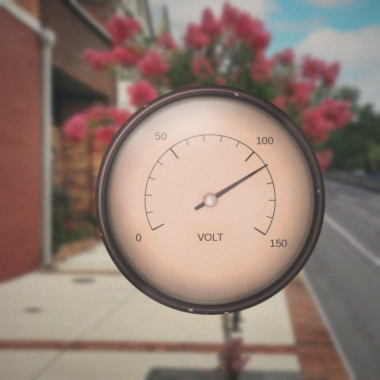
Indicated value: 110 (V)
